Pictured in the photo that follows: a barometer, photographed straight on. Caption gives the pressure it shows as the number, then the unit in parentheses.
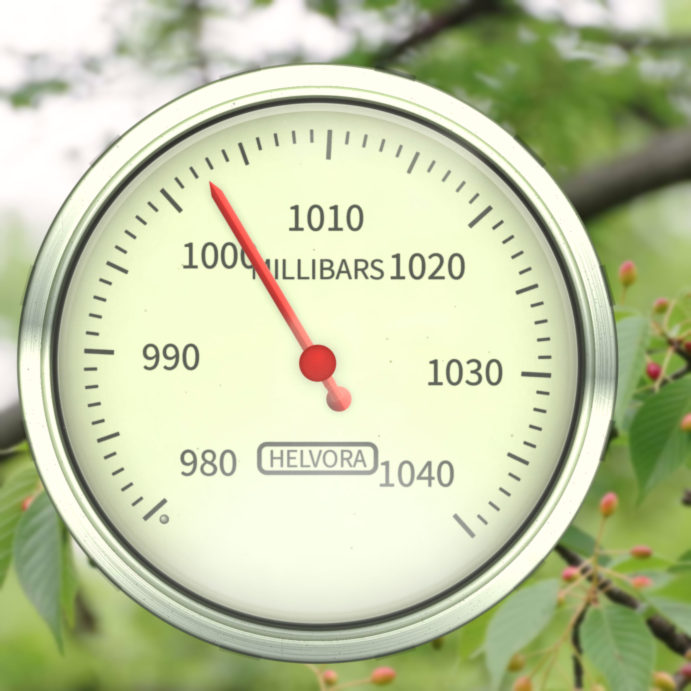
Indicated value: 1002.5 (mbar)
